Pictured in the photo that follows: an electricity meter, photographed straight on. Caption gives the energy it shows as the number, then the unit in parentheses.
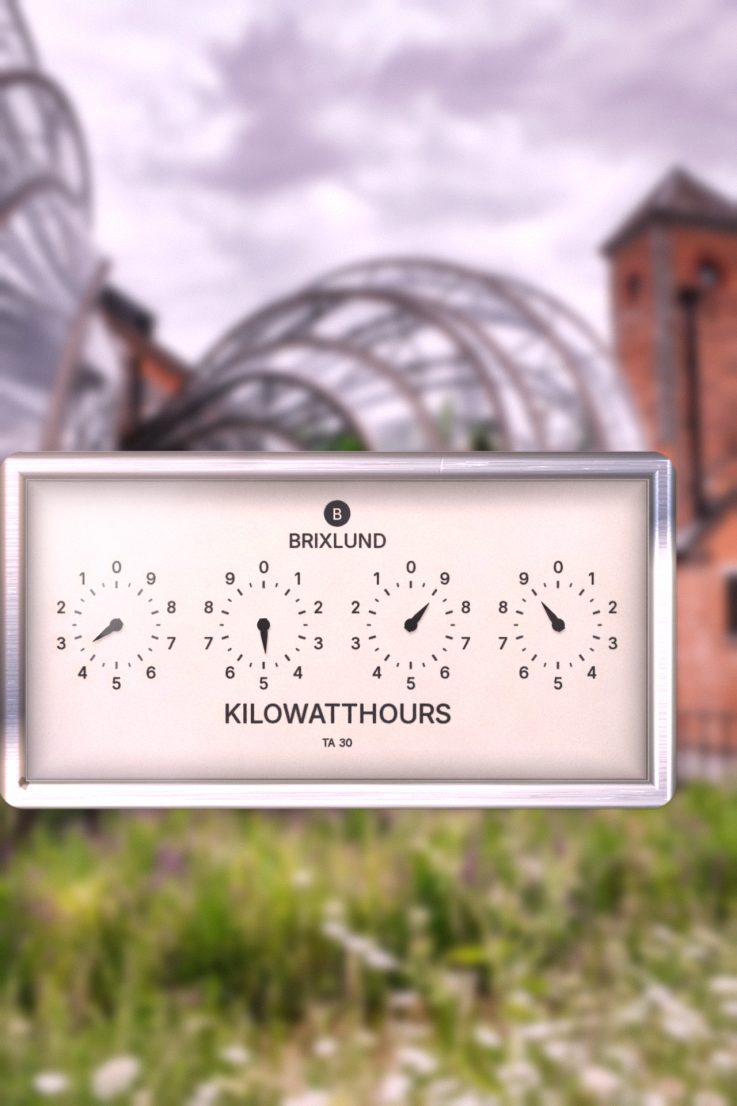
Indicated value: 3489 (kWh)
